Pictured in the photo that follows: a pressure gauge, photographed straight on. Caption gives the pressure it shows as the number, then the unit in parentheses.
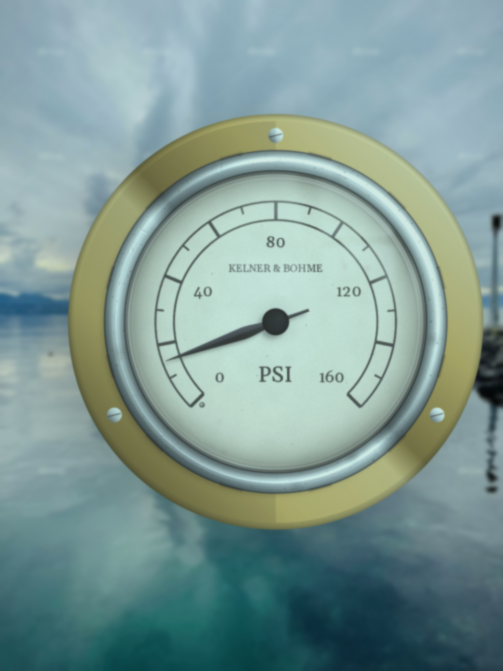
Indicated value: 15 (psi)
